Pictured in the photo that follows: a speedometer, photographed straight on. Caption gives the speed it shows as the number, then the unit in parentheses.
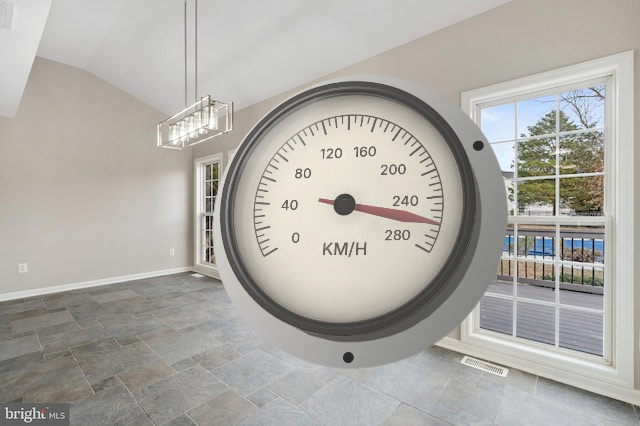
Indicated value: 260 (km/h)
